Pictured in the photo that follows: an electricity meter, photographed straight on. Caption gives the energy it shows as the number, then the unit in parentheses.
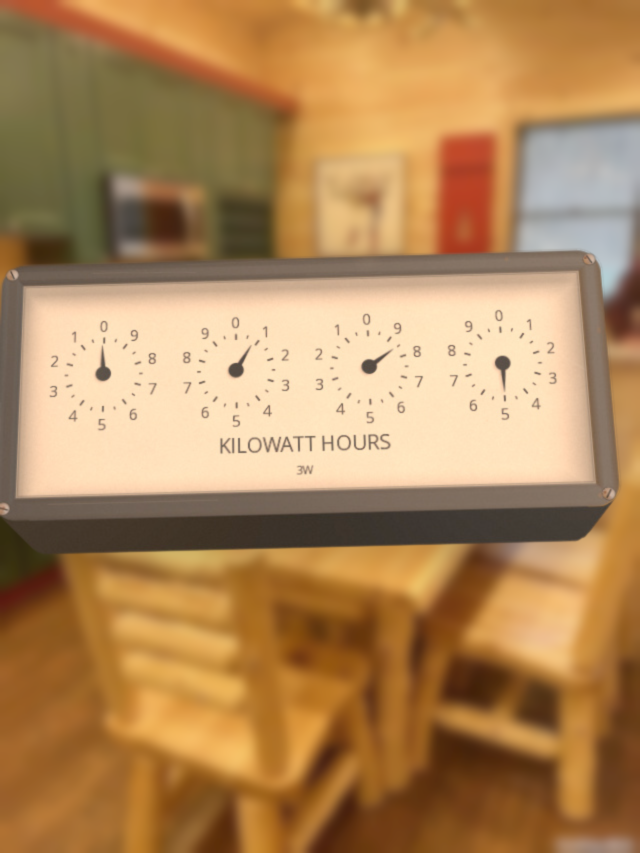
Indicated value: 85 (kWh)
